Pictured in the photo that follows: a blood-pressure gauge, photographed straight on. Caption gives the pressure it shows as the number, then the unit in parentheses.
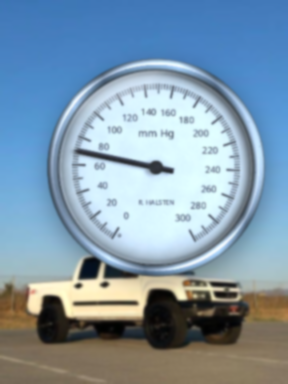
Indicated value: 70 (mmHg)
